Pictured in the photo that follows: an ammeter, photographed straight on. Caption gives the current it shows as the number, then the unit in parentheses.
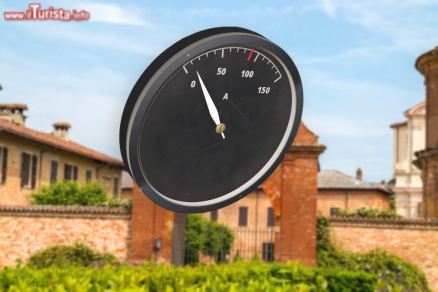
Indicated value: 10 (A)
